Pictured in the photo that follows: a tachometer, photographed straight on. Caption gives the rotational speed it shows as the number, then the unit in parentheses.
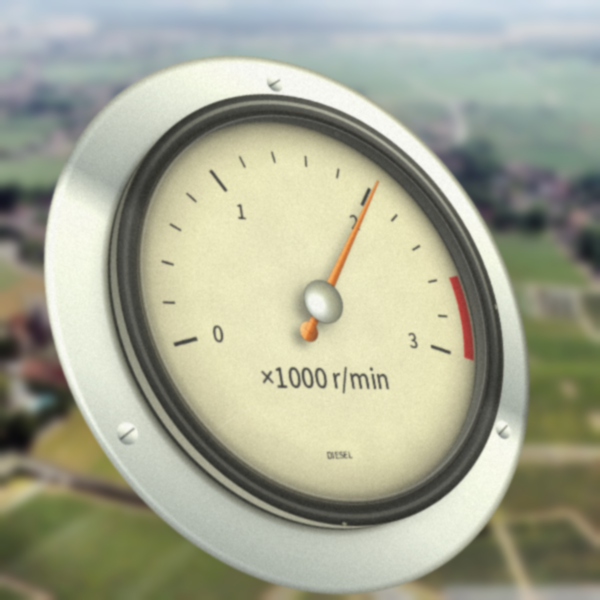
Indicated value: 2000 (rpm)
